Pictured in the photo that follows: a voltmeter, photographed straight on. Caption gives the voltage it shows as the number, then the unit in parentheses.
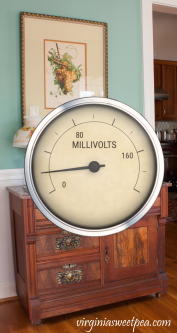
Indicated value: 20 (mV)
